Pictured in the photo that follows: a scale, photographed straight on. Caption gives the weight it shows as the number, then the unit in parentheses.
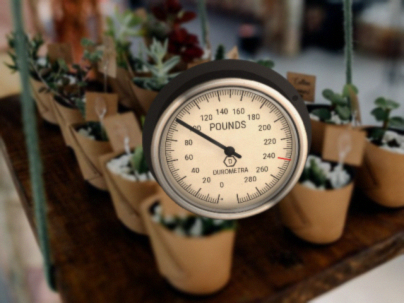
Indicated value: 100 (lb)
